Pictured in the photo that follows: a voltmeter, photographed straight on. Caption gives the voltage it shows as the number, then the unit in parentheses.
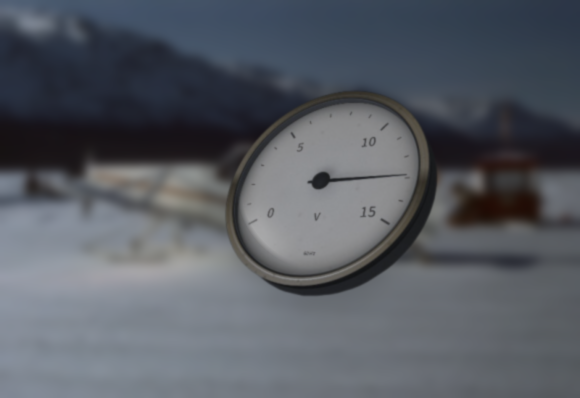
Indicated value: 13 (V)
